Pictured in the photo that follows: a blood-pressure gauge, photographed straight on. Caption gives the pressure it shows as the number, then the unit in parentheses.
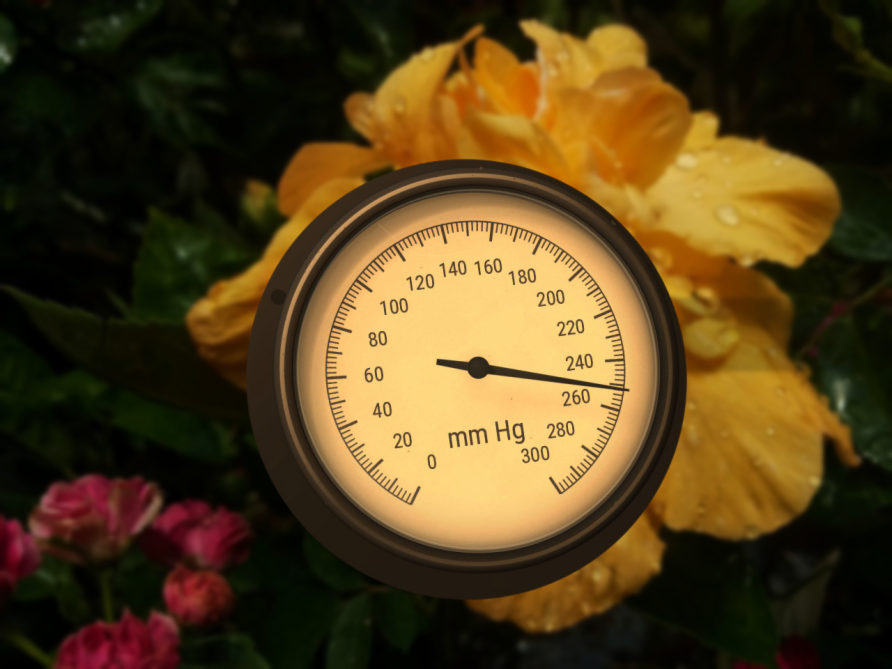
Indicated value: 252 (mmHg)
